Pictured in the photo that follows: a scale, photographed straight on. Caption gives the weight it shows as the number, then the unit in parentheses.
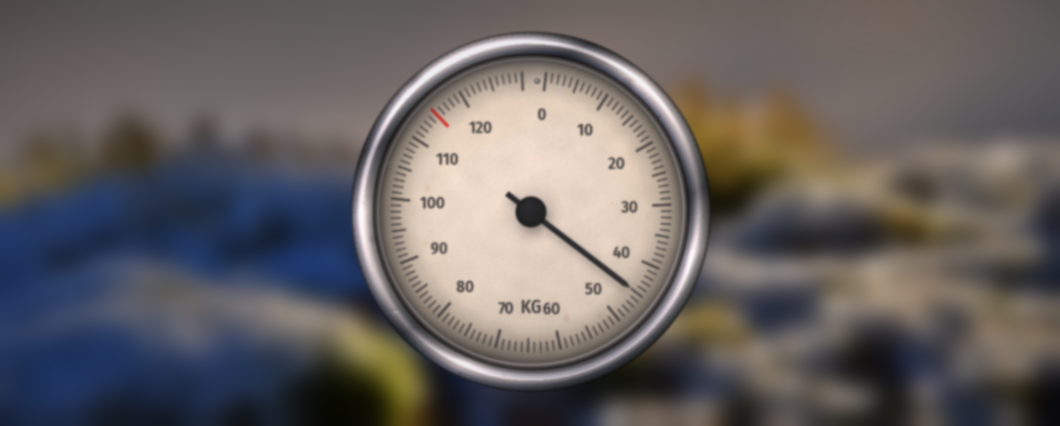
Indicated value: 45 (kg)
